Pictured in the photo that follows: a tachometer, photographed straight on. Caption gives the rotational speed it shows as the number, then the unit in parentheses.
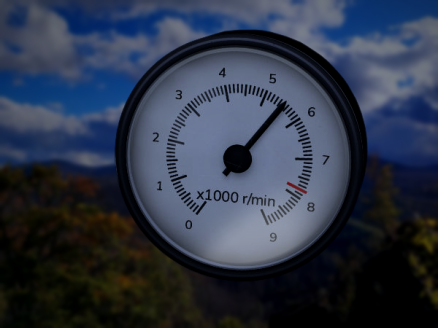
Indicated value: 5500 (rpm)
